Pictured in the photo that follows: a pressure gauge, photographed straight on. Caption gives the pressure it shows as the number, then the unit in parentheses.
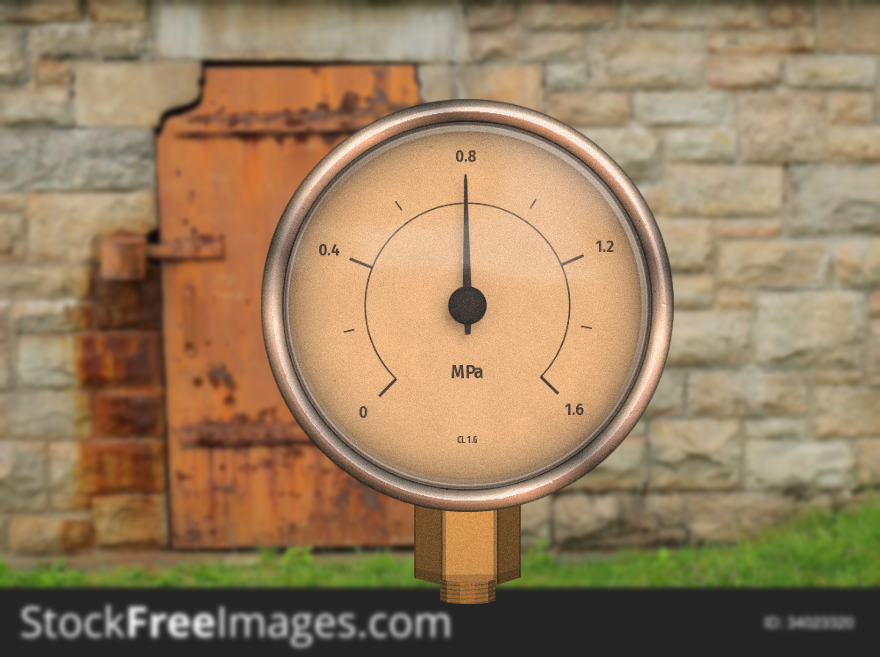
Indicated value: 0.8 (MPa)
